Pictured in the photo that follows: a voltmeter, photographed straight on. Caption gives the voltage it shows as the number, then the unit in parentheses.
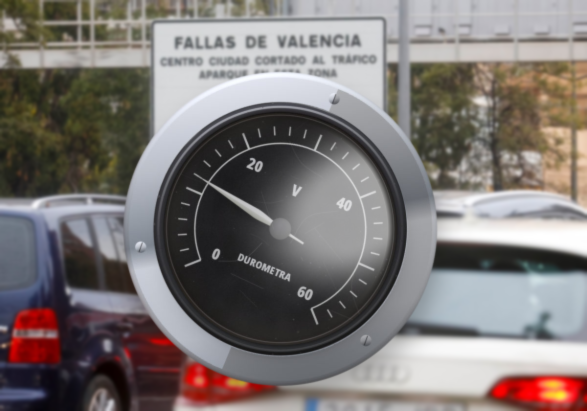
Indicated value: 12 (V)
